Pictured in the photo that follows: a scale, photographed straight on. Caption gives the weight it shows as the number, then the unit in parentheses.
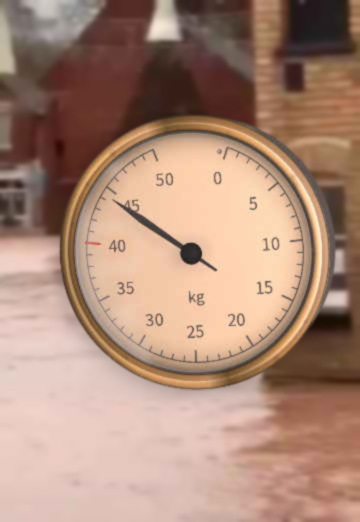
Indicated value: 44.5 (kg)
